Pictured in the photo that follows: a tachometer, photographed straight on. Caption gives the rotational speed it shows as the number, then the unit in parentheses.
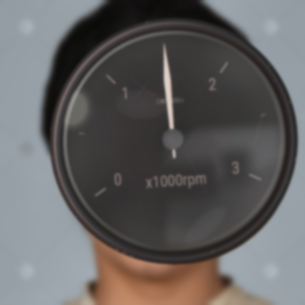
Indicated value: 1500 (rpm)
